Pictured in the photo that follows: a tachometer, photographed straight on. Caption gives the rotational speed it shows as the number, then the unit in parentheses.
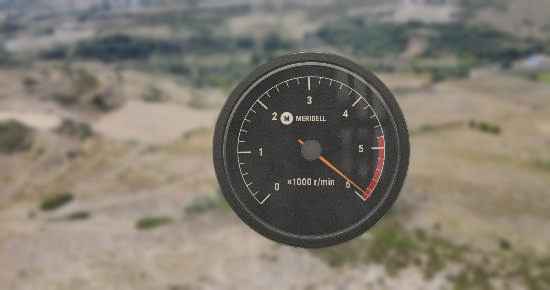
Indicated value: 5900 (rpm)
